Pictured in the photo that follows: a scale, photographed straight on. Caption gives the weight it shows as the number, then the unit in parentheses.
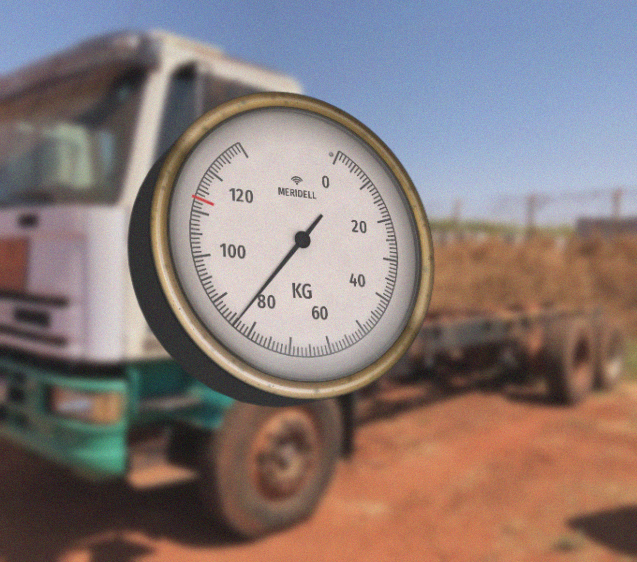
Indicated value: 84 (kg)
